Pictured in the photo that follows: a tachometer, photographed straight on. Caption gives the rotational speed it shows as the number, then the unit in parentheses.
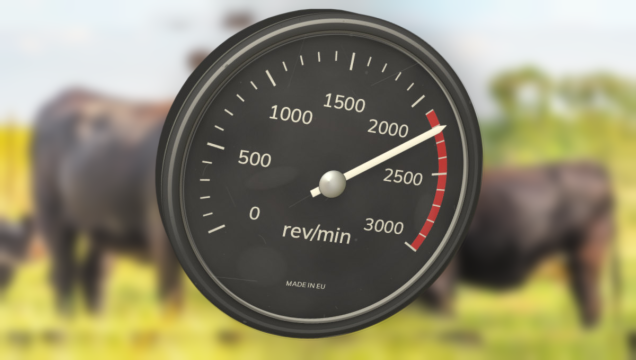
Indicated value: 2200 (rpm)
